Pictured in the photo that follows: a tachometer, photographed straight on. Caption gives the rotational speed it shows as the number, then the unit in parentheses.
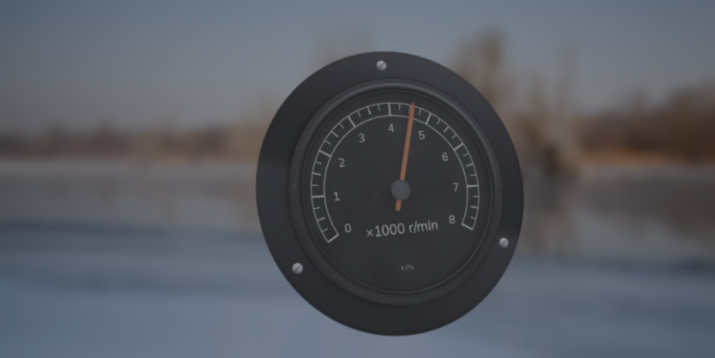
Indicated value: 4500 (rpm)
